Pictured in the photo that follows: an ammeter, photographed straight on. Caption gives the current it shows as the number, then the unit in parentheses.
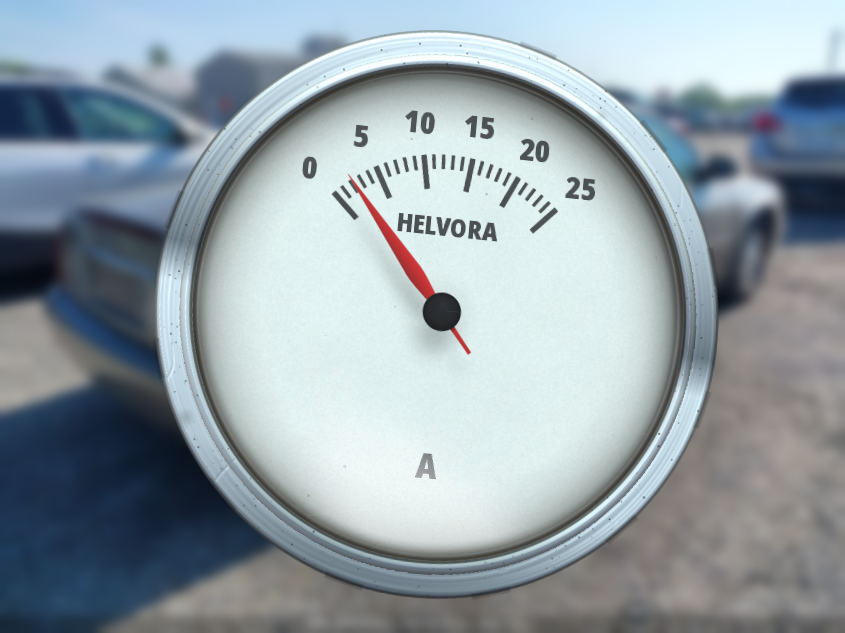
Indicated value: 2 (A)
